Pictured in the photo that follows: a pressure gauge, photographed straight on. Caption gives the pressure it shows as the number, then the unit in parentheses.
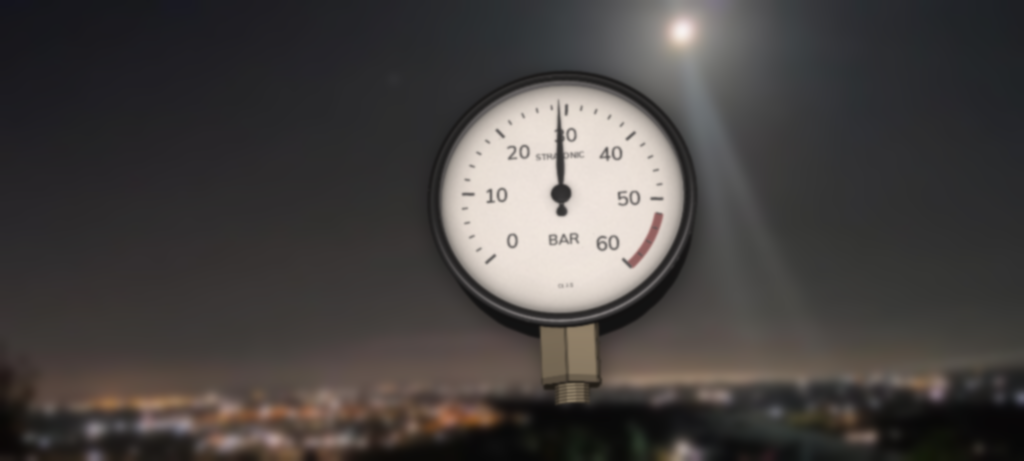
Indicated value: 29 (bar)
